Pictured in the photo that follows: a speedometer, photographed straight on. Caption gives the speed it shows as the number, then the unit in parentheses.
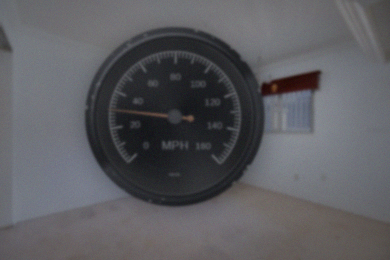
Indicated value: 30 (mph)
